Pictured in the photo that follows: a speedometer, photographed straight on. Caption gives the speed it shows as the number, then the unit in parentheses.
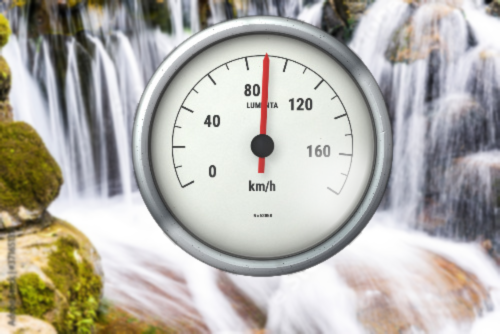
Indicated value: 90 (km/h)
